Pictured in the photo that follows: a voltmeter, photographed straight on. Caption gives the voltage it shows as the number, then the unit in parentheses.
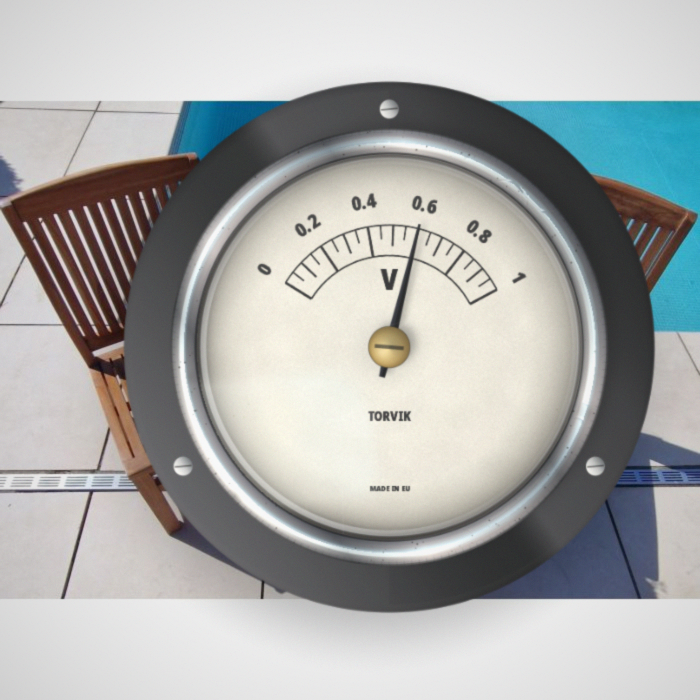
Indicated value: 0.6 (V)
